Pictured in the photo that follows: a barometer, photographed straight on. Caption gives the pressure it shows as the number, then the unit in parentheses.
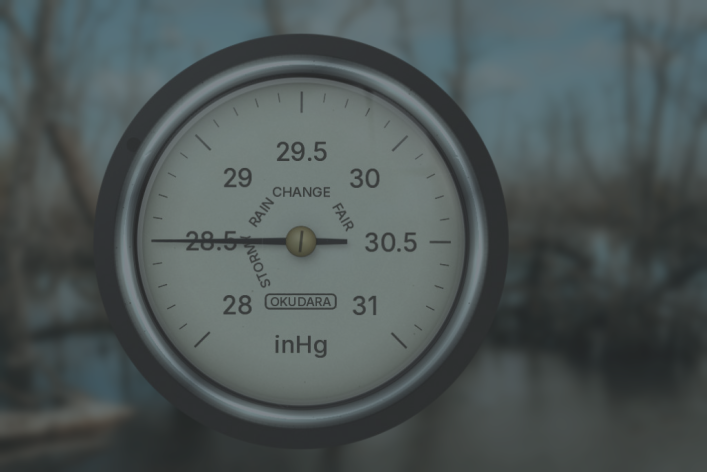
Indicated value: 28.5 (inHg)
